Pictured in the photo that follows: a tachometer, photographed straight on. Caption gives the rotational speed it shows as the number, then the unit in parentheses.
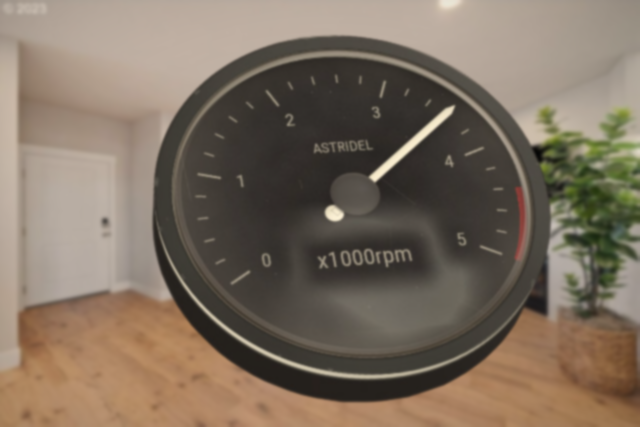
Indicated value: 3600 (rpm)
